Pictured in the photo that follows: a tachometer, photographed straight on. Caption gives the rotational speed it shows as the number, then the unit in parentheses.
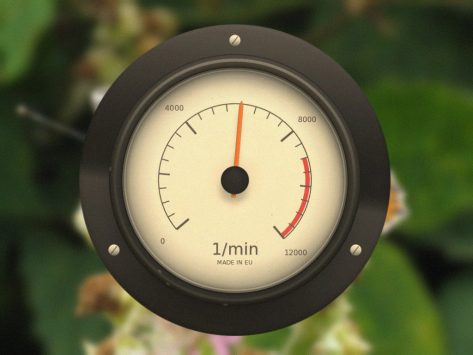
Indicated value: 6000 (rpm)
